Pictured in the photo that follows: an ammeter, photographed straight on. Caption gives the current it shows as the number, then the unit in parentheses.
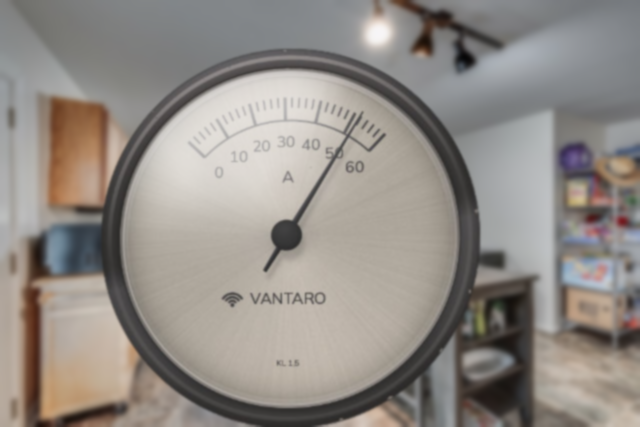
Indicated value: 52 (A)
